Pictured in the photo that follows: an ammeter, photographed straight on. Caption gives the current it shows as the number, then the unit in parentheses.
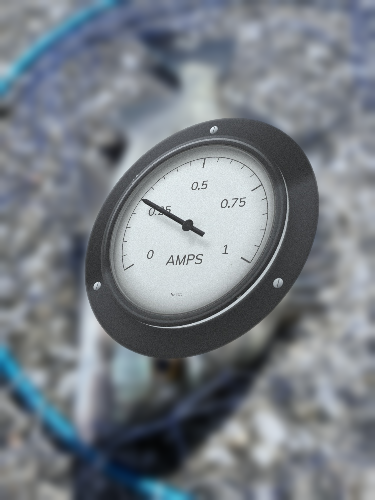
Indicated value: 0.25 (A)
